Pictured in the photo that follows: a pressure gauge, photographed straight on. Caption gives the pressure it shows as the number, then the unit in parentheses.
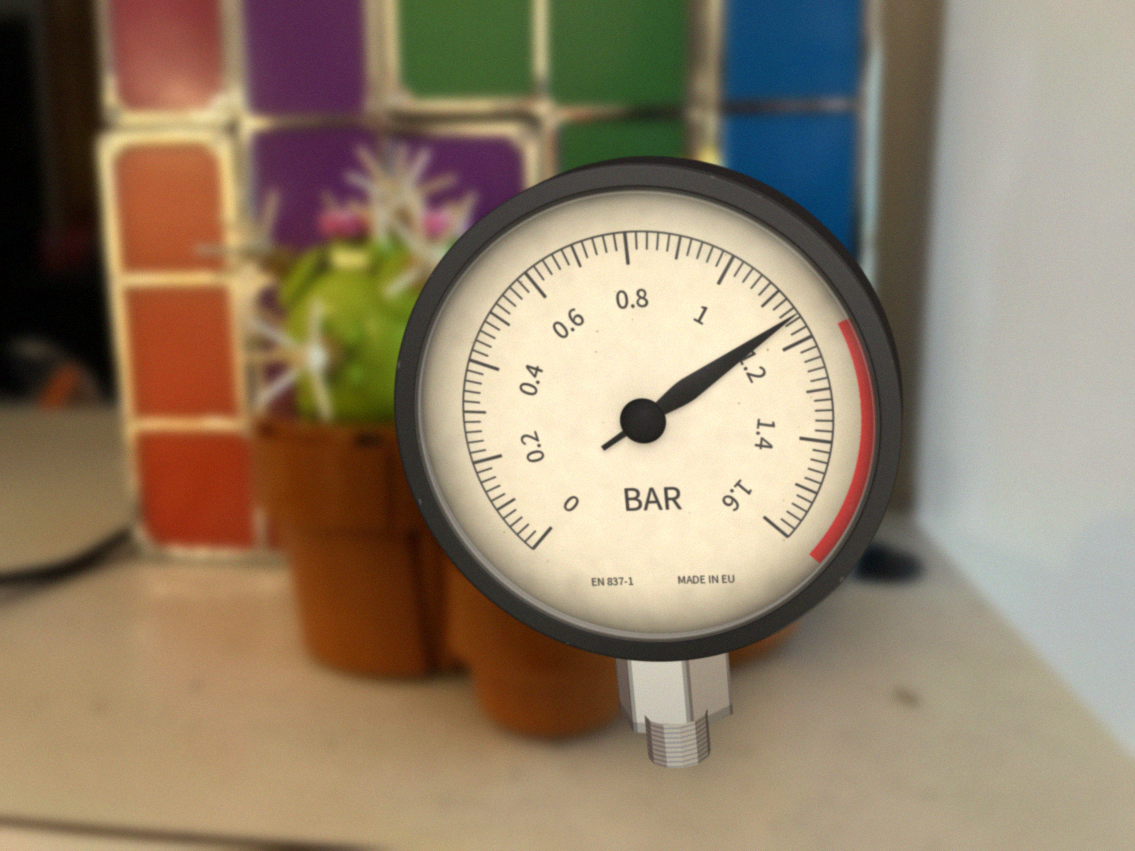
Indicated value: 1.15 (bar)
